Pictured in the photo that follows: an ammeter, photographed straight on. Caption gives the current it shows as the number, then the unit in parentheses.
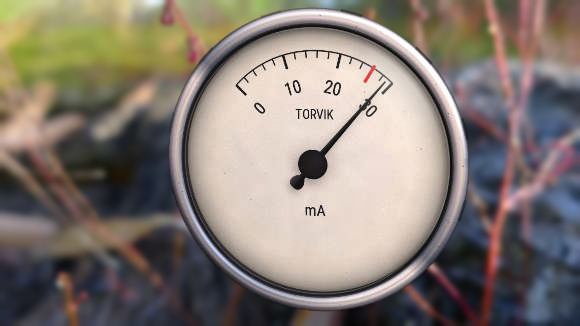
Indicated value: 29 (mA)
